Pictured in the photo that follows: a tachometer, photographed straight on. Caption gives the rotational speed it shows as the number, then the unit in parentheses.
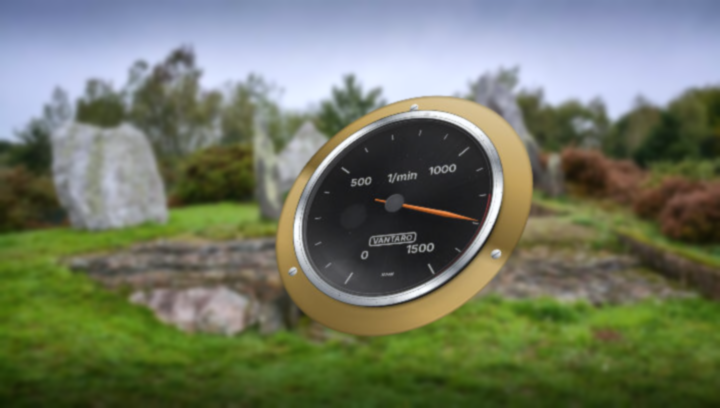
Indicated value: 1300 (rpm)
